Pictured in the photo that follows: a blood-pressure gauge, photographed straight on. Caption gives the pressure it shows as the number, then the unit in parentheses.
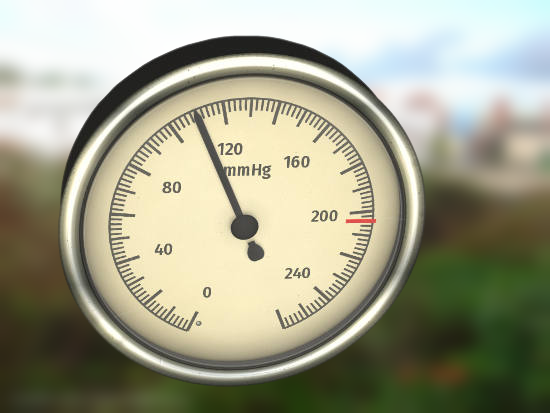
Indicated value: 110 (mmHg)
